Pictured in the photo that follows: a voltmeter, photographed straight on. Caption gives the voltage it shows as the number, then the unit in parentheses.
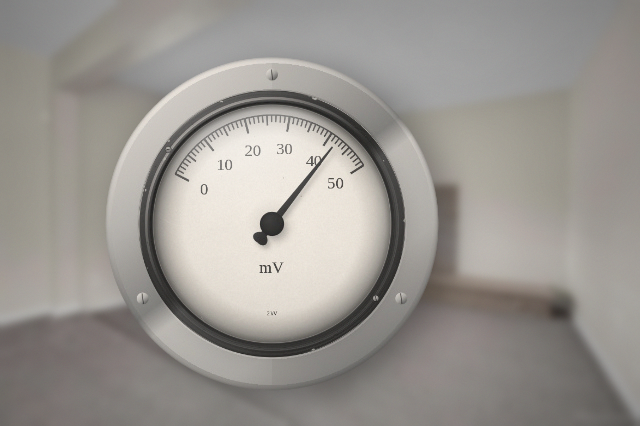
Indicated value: 42 (mV)
